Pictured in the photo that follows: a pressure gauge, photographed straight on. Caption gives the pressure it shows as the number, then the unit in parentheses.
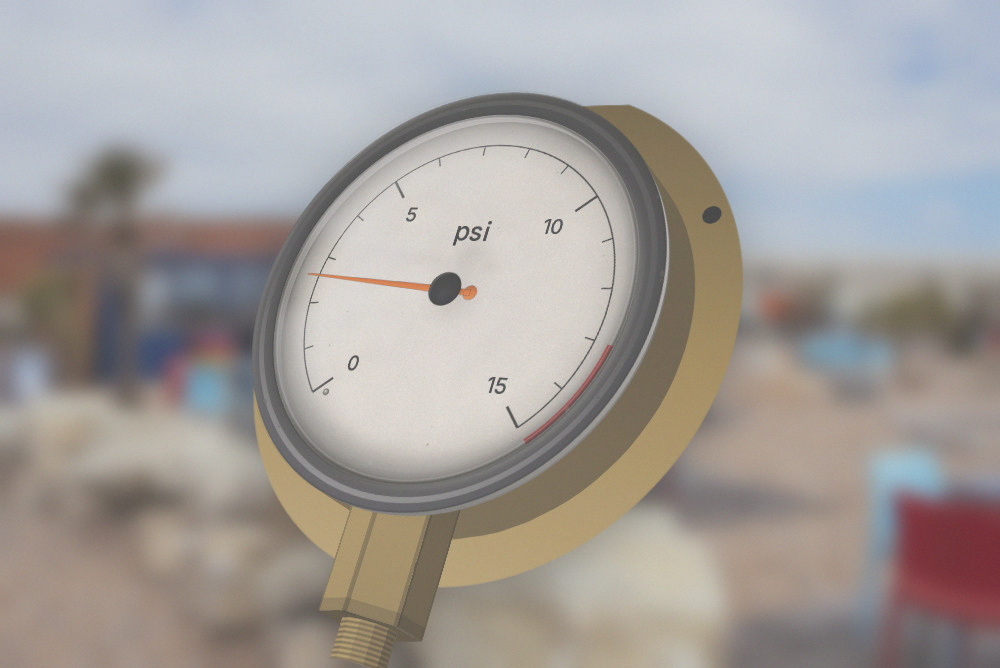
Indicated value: 2.5 (psi)
